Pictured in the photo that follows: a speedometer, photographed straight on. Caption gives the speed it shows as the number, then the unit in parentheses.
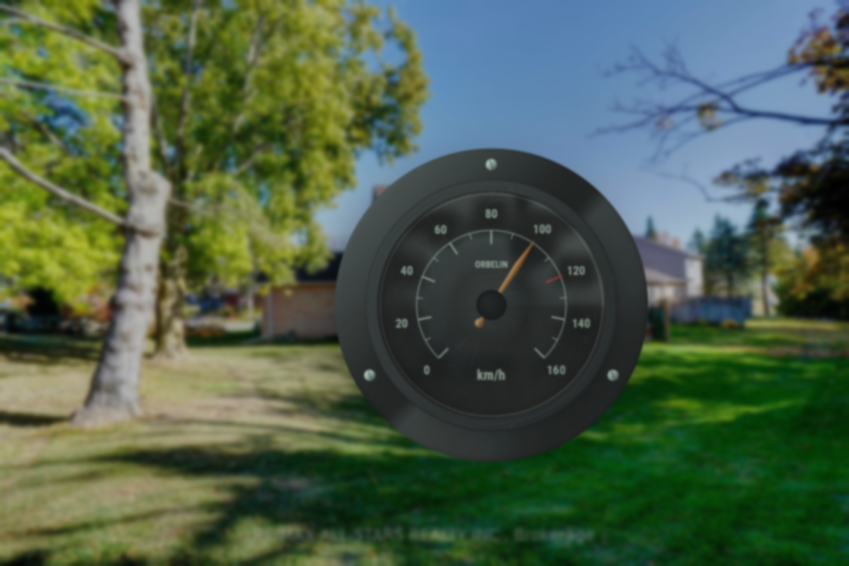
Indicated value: 100 (km/h)
